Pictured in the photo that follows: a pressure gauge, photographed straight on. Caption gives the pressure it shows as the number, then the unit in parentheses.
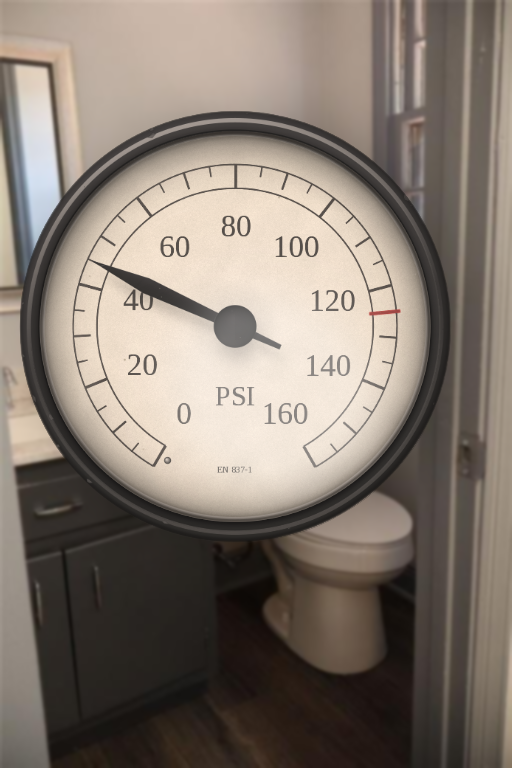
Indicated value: 45 (psi)
